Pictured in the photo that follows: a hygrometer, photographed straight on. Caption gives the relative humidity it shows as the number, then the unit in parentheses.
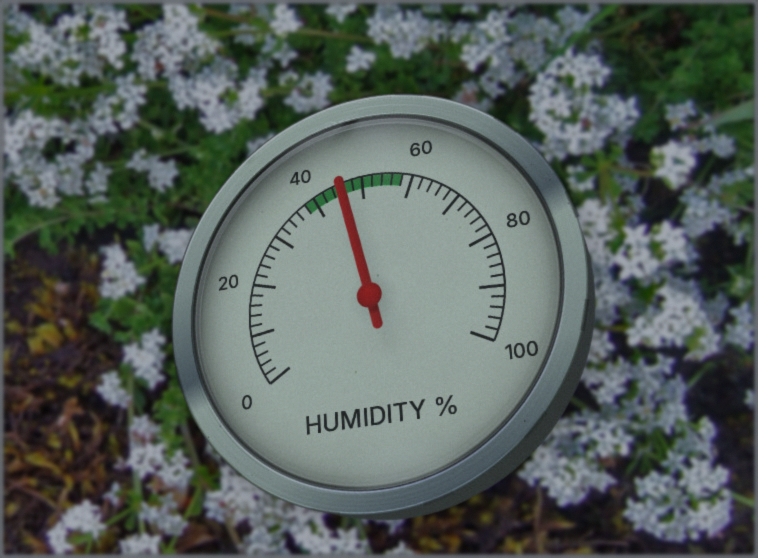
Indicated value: 46 (%)
